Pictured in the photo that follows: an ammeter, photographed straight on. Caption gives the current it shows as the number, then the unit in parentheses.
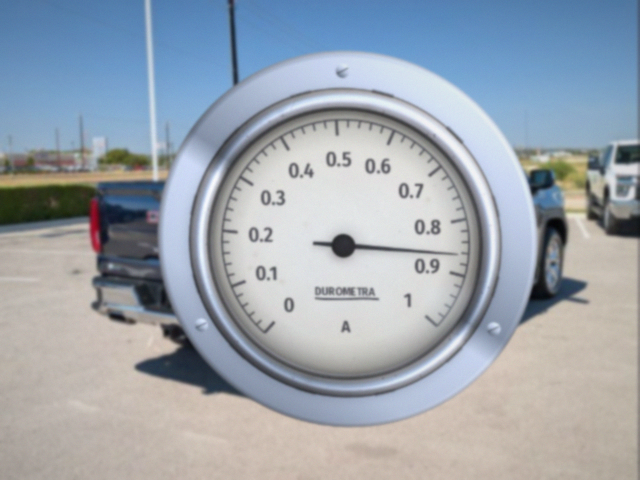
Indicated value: 0.86 (A)
